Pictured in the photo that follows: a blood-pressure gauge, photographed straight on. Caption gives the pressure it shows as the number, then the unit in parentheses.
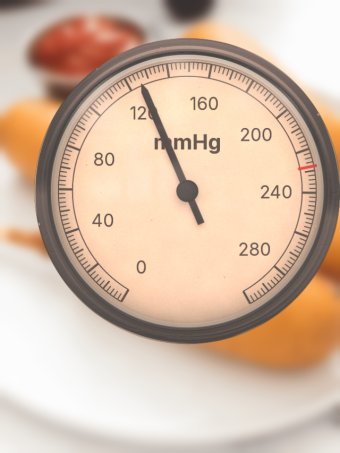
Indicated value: 126 (mmHg)
